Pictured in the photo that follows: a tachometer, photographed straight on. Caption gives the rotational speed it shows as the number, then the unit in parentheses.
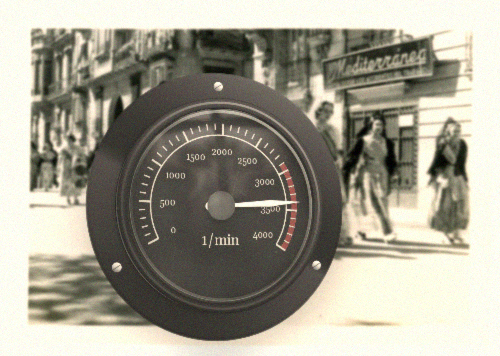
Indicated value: 3400 (rpm)
